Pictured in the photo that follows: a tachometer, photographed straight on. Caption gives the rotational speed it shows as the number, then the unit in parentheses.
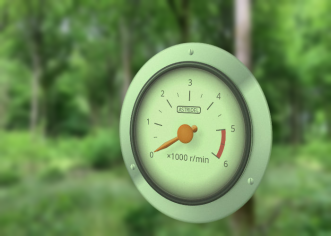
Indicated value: 0 (rpm)
